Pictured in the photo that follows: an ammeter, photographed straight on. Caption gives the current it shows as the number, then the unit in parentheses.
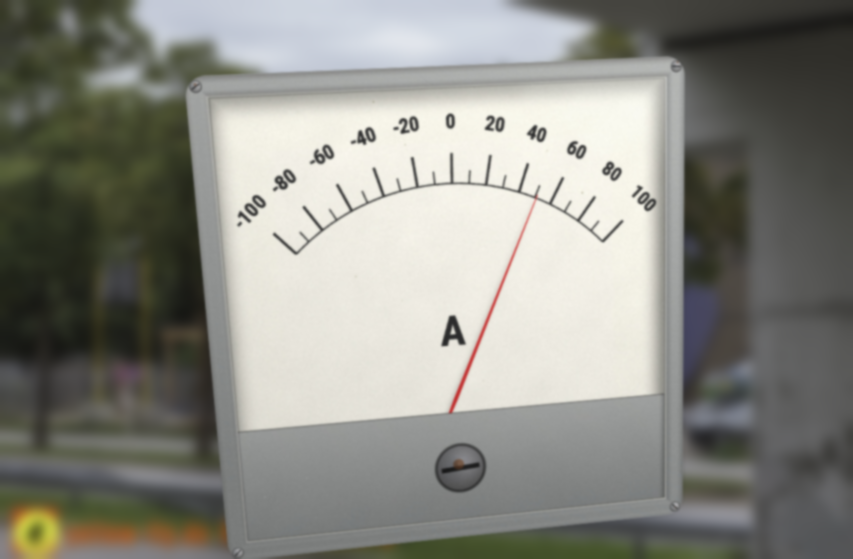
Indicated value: 50 (A)
